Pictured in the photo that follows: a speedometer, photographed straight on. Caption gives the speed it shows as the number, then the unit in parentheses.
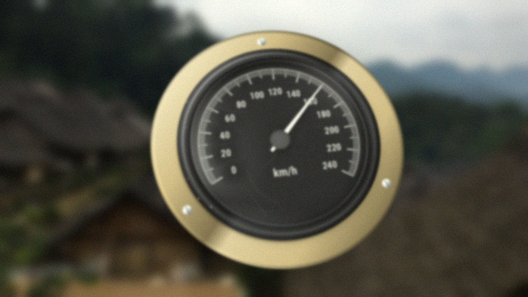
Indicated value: 160 (km/h)
